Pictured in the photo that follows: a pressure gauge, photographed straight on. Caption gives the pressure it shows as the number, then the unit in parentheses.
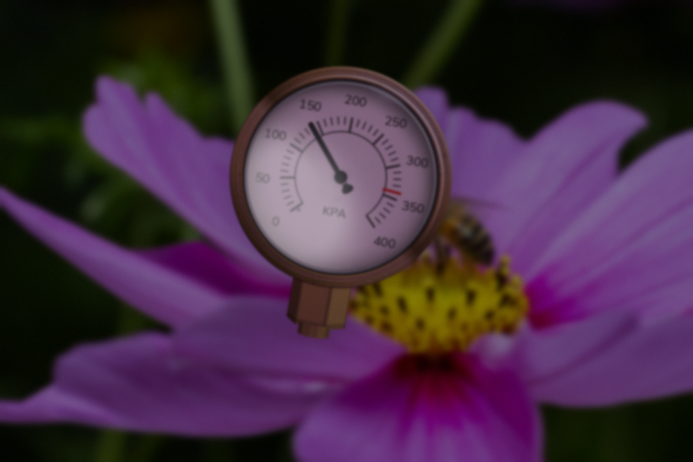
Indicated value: 140 (kPa)
